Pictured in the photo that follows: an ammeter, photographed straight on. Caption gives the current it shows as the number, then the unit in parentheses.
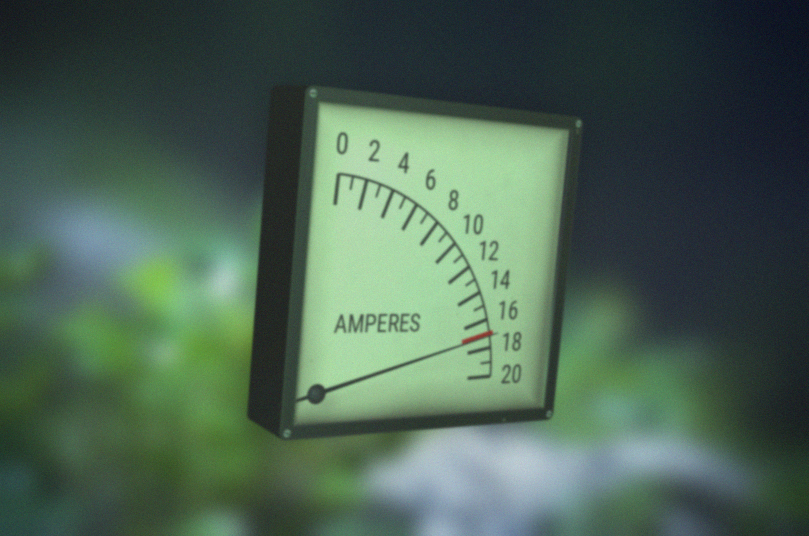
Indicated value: 17 (A)
